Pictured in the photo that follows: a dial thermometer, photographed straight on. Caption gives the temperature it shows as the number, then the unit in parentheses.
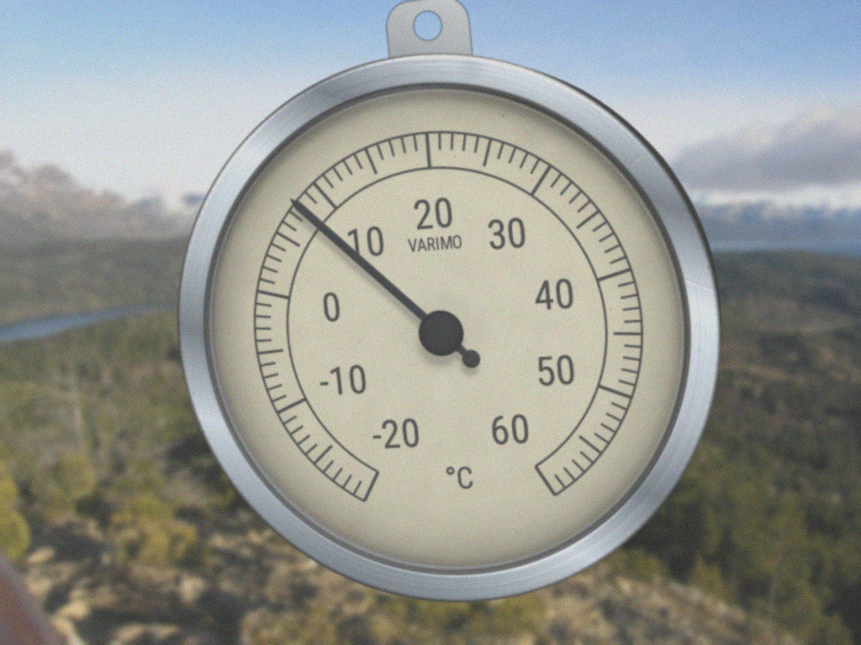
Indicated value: 8 (°C)
